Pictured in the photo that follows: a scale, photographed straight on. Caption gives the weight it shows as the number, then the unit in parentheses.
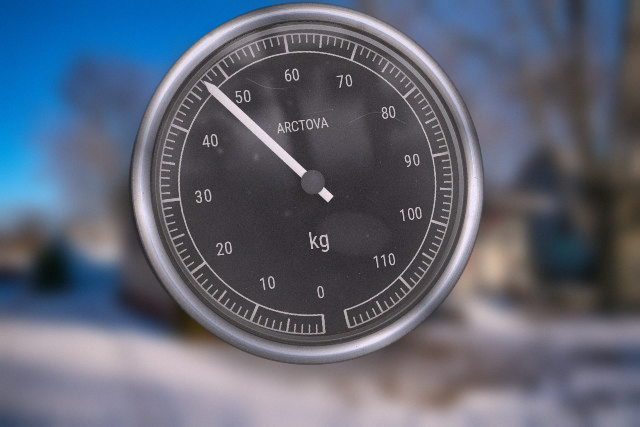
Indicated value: 47 (kg)
